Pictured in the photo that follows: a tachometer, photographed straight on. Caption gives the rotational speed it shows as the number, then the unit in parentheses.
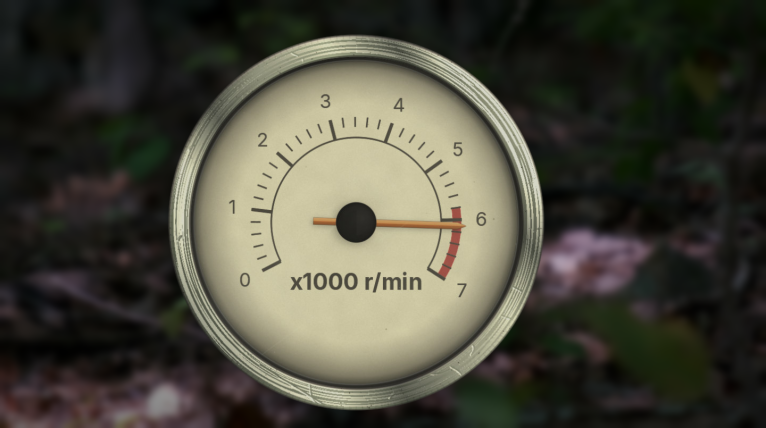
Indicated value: 6100 (rpm)
